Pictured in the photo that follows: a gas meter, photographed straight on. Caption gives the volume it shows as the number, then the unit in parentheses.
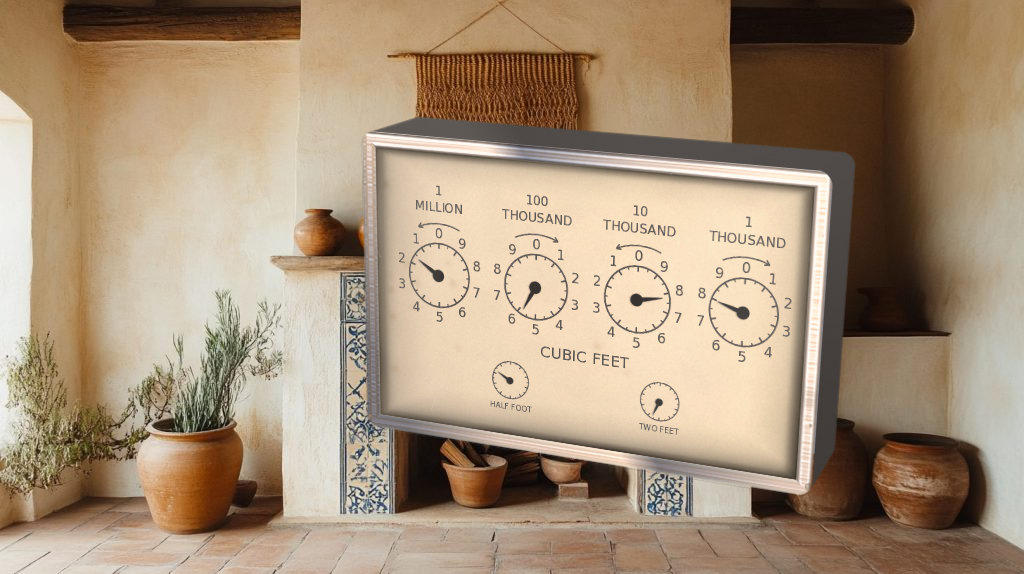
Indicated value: 157800 (ft³)
